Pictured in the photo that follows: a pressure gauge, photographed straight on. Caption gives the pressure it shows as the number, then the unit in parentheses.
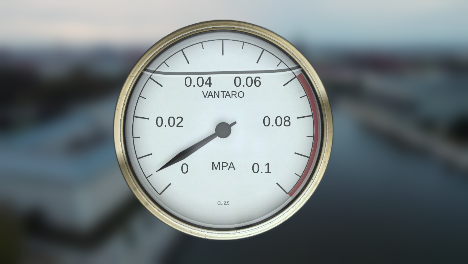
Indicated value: 0.005 (MPa)
